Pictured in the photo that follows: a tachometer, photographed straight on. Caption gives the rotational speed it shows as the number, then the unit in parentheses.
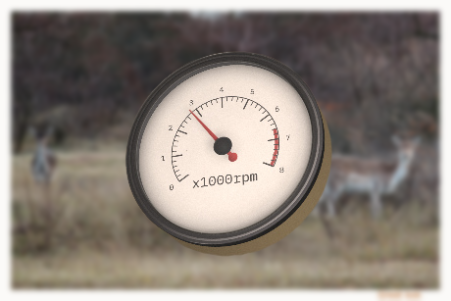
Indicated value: 2800 (rpm)
